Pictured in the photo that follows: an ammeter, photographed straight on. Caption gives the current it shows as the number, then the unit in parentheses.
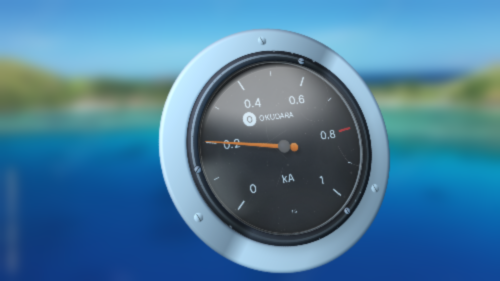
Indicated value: 0.2 (kA)
